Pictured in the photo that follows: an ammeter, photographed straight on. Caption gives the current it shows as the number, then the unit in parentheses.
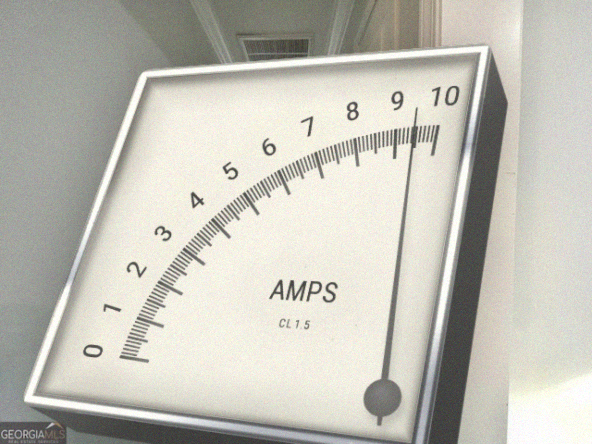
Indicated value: 9.5 (A)
